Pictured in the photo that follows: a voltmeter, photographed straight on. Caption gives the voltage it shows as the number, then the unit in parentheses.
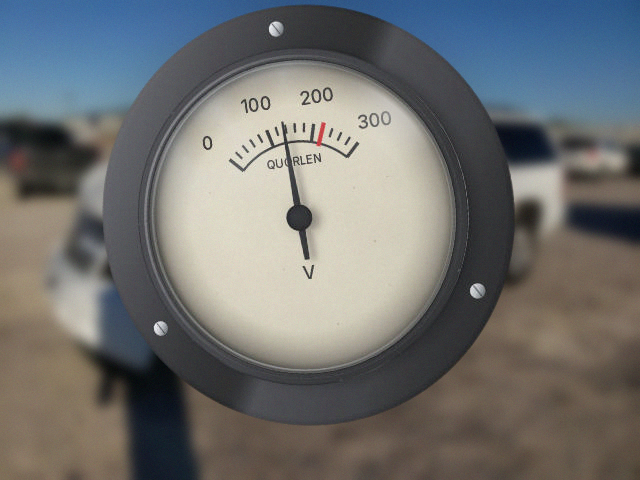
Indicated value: 140 (V)
